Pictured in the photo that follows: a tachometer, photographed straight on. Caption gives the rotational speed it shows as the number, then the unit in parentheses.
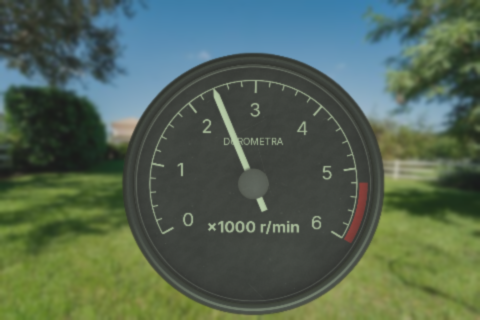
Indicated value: 2400 (rpm)
